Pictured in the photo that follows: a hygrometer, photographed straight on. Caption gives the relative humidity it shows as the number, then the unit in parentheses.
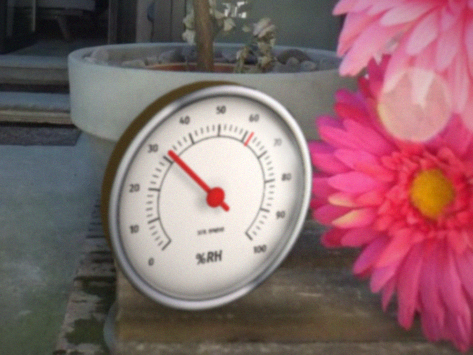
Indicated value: 32 (%)
